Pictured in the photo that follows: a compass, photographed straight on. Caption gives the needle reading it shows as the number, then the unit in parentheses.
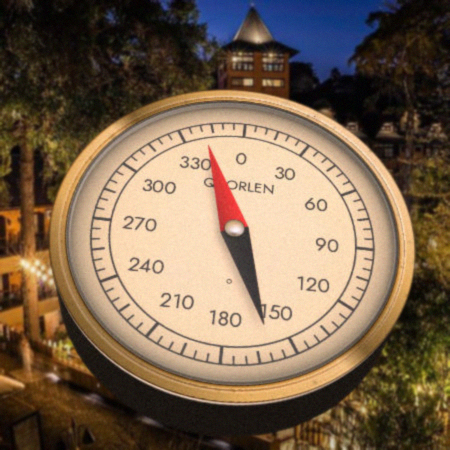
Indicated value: 340 (°)
